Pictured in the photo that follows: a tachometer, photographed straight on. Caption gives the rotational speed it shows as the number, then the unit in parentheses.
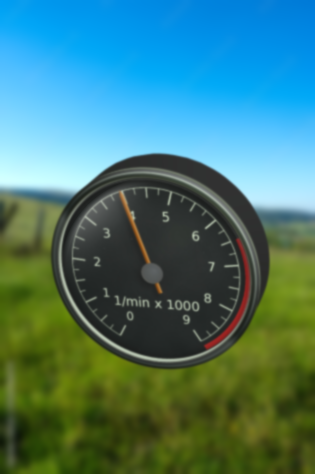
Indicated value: 4000 (rpm)
